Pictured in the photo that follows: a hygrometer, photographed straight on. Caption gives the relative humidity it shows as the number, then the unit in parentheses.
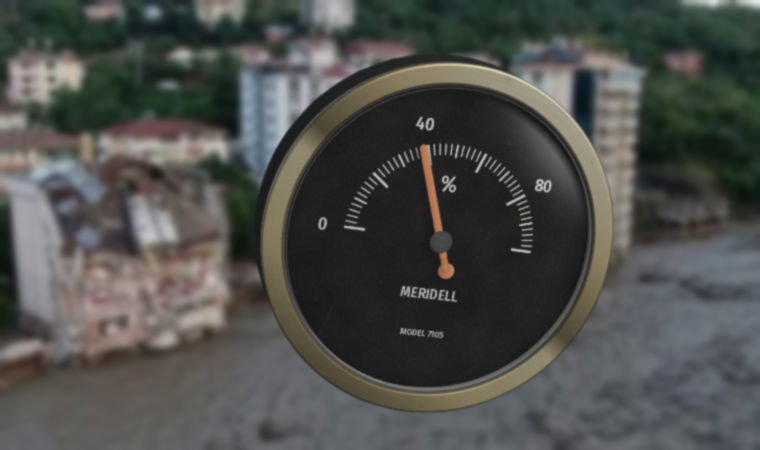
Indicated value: 38 (%)
